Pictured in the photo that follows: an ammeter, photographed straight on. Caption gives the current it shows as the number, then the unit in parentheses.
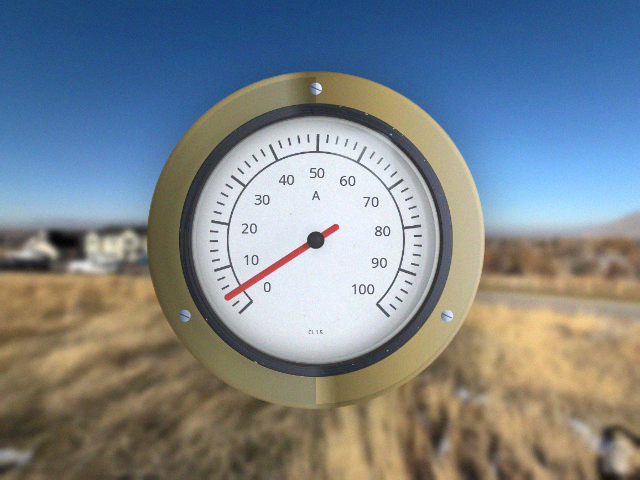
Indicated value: 4 (A)
